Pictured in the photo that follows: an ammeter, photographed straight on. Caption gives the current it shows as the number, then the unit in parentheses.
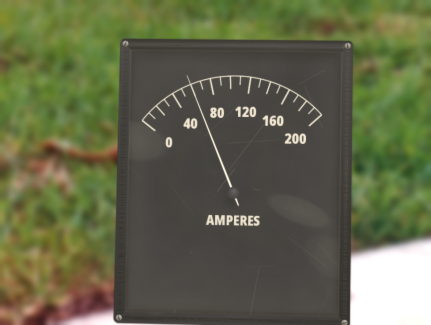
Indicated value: 60 (A)
